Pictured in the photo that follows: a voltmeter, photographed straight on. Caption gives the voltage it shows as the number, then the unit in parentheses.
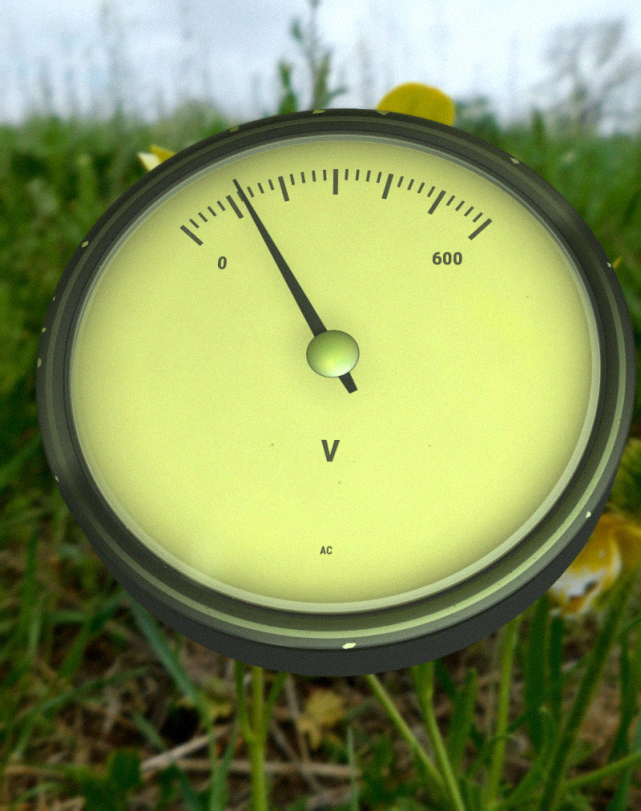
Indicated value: 120 (V)
